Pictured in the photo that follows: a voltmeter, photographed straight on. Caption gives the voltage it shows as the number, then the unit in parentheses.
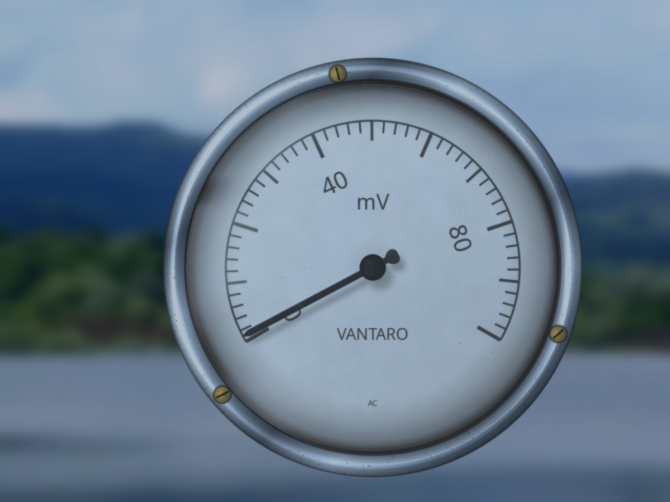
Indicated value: 1 (mV)
